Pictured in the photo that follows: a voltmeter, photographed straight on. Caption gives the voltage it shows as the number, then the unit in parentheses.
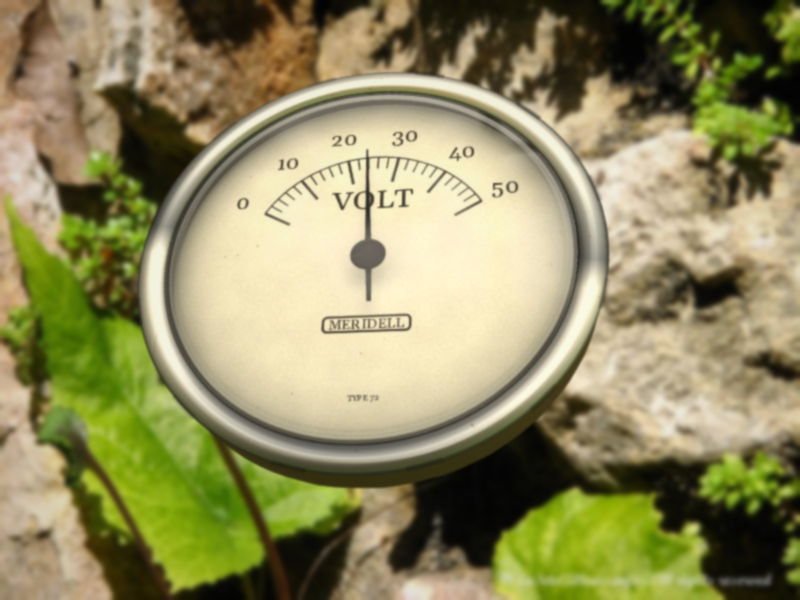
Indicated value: 24 (V)
